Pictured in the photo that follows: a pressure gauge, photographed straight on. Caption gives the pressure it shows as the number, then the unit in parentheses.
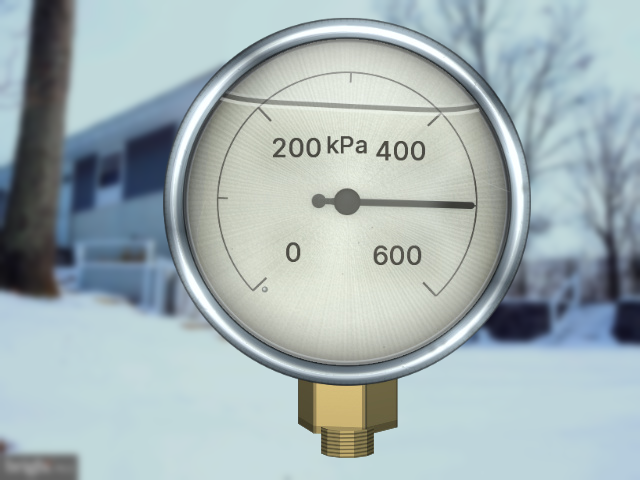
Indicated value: 500 (kPa)
